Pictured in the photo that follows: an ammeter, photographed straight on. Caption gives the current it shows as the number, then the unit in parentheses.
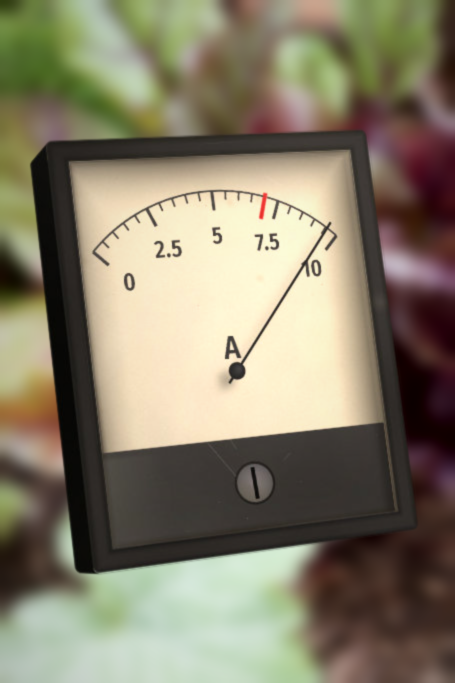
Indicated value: 9.5 (A)
